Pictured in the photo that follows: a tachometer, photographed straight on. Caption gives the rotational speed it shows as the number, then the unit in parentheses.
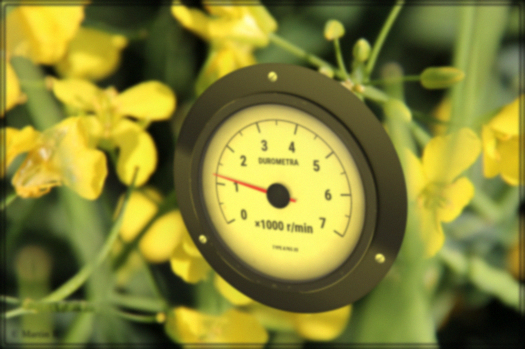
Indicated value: 1250 (rpm)
